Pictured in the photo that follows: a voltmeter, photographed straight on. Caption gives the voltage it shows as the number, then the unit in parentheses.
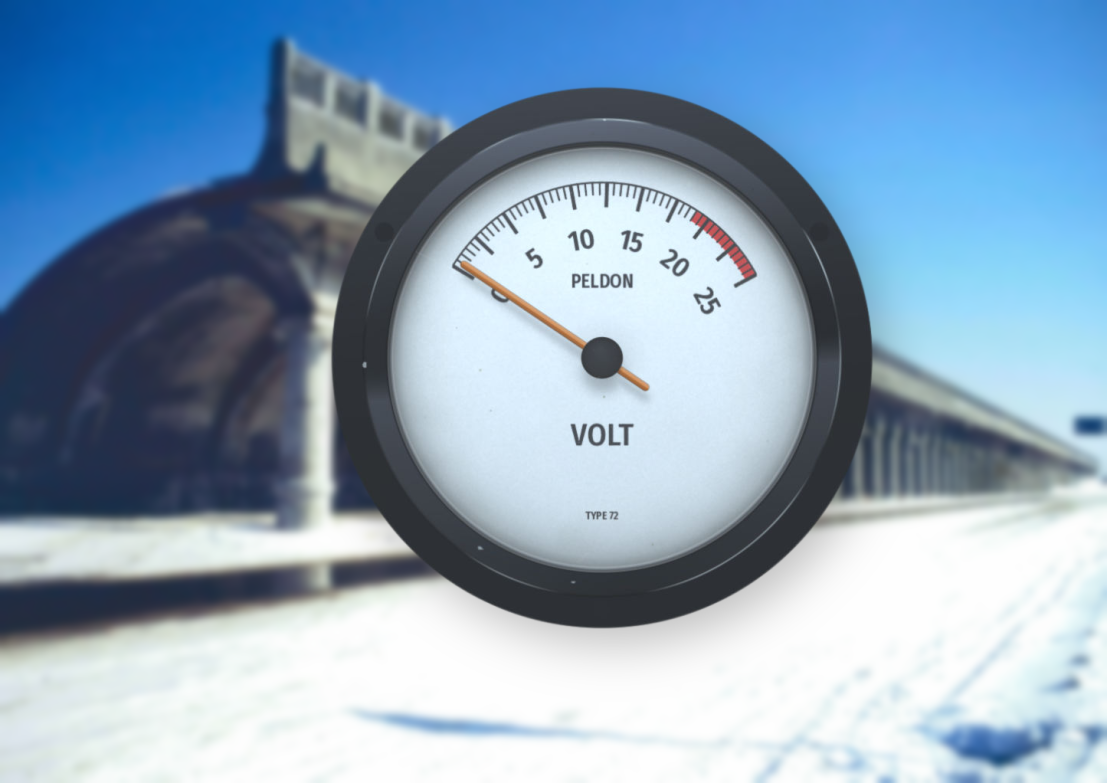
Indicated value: 0.5 (V)
